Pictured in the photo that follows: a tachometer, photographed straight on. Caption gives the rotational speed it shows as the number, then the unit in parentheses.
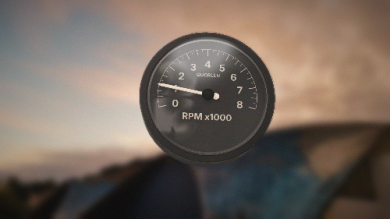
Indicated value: 1000 (rpm)
